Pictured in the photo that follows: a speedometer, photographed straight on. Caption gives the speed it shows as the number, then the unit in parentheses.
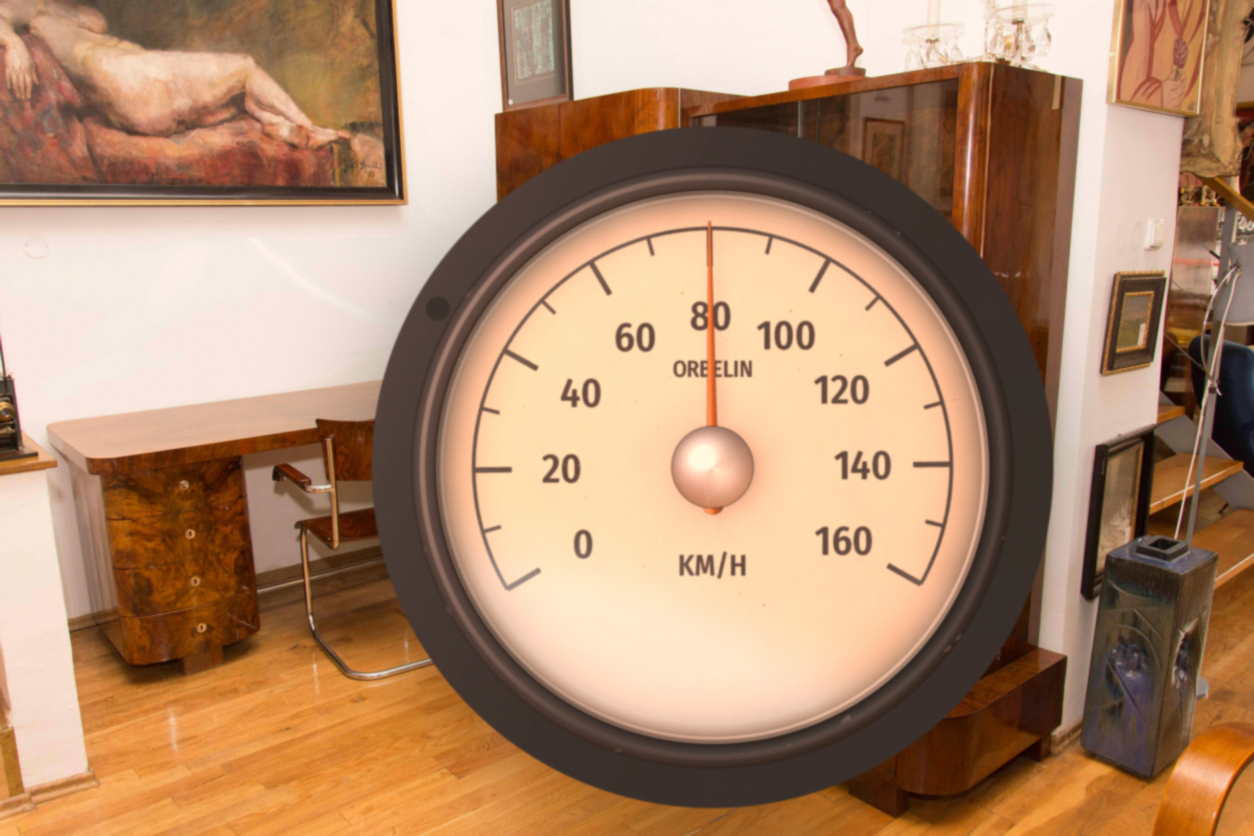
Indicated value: 80 (km/h)
